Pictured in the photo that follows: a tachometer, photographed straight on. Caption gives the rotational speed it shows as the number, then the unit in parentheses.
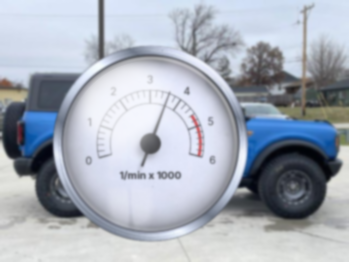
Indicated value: 3600 (rpm)
